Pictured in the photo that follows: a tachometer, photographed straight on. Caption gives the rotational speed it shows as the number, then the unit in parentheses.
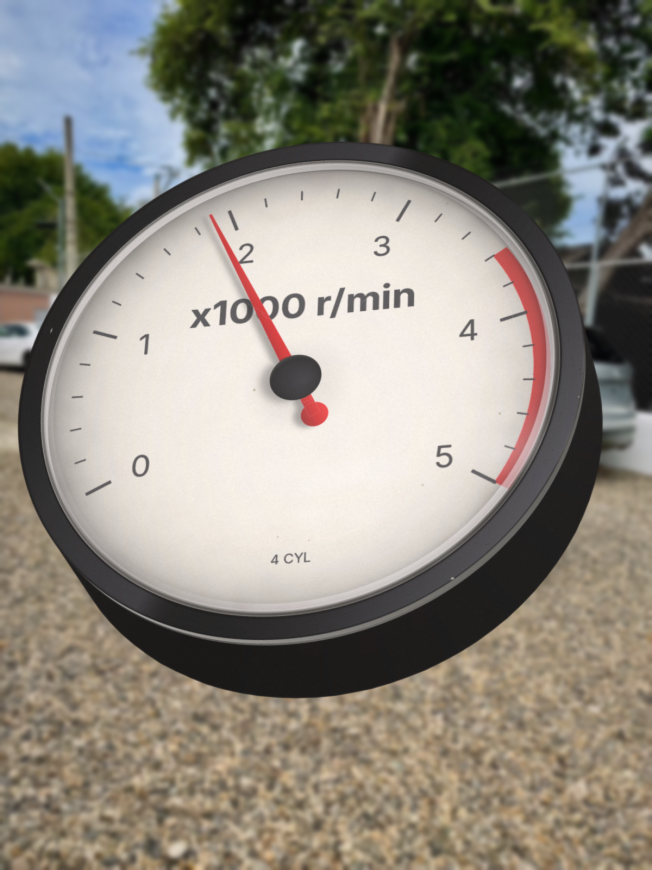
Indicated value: 1900 (rpm)
